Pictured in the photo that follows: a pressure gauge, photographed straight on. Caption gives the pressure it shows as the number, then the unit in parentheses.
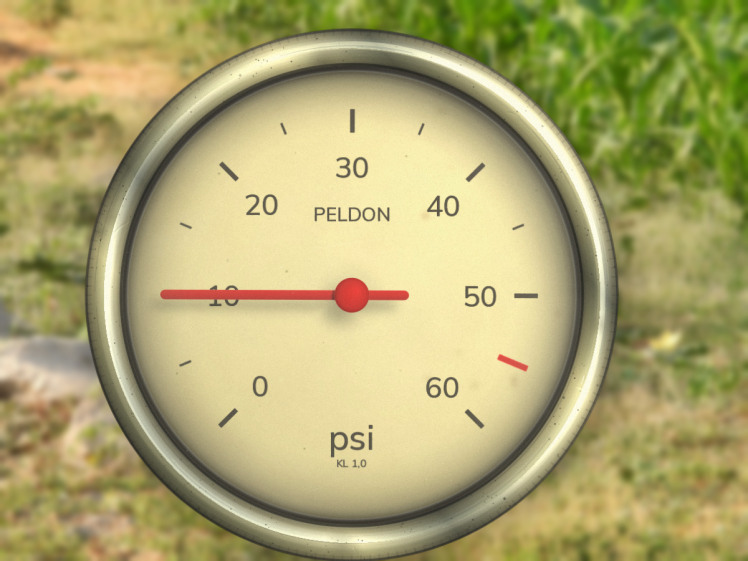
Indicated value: 10 (psi)
